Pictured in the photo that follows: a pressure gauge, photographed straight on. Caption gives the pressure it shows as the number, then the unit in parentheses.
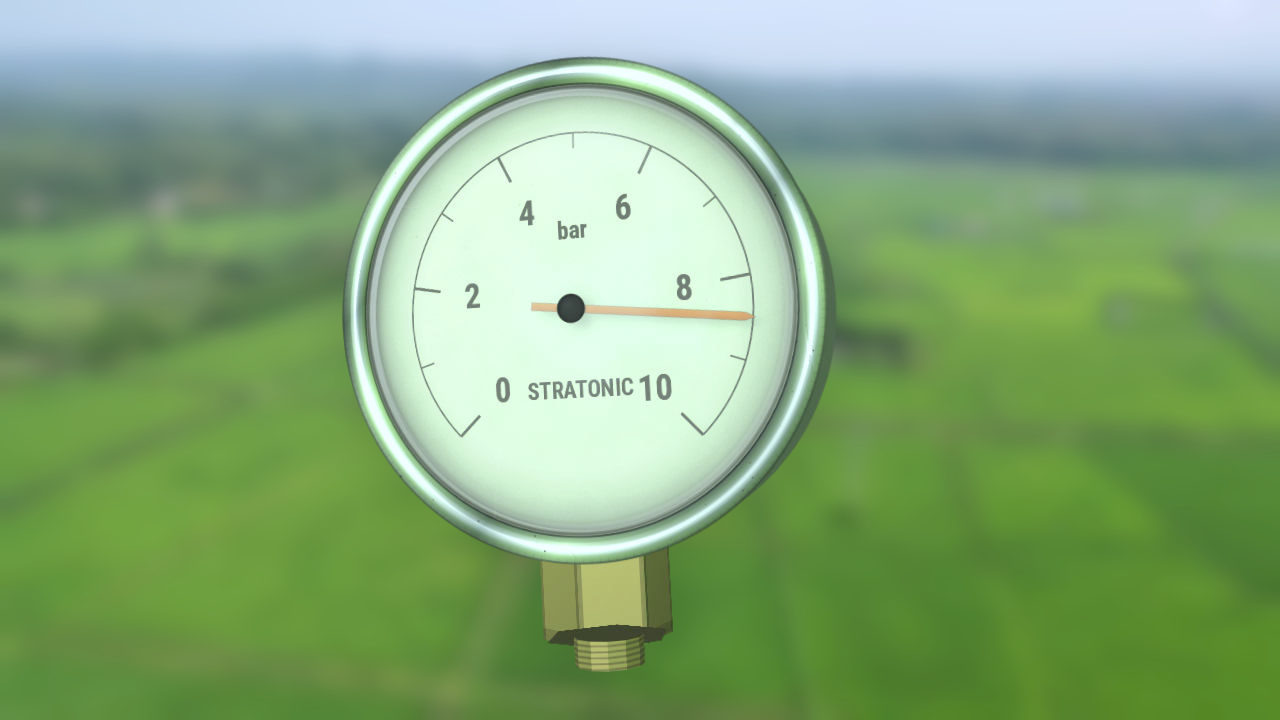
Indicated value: 8.5 (bar)
